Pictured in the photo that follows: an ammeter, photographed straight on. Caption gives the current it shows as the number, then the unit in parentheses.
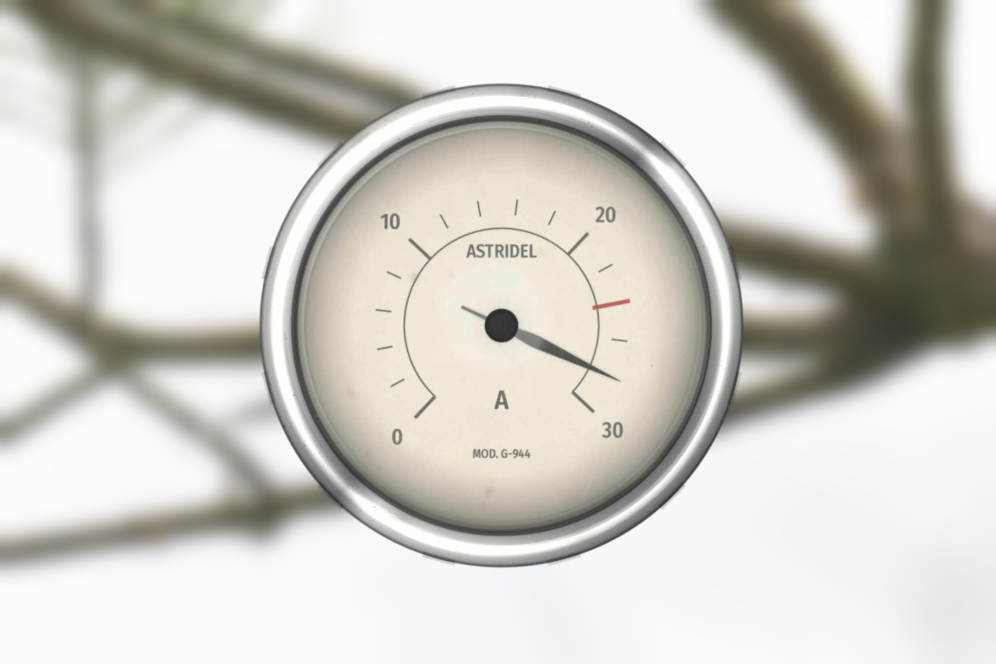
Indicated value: 28 (A)
